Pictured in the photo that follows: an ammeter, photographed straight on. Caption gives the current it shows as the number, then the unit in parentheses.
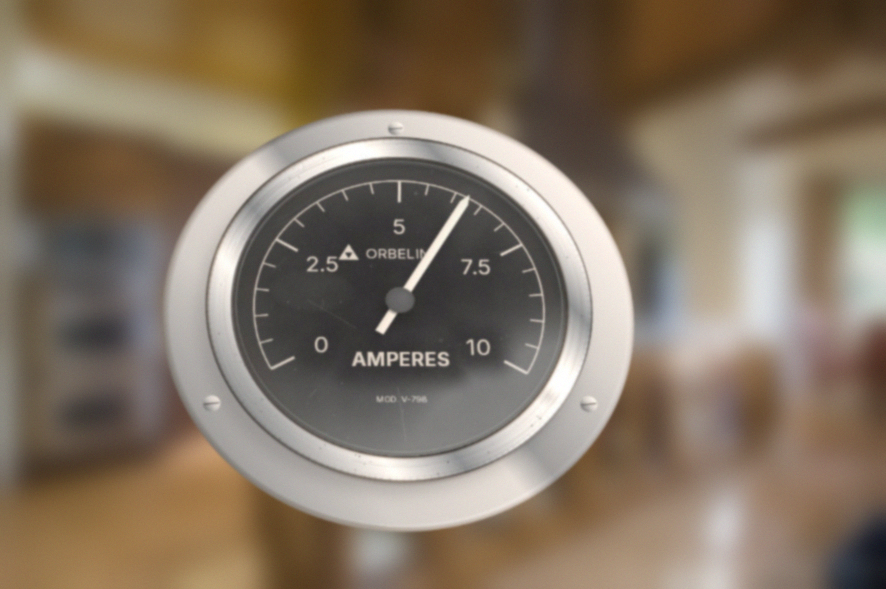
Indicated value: 6.25 (A)
